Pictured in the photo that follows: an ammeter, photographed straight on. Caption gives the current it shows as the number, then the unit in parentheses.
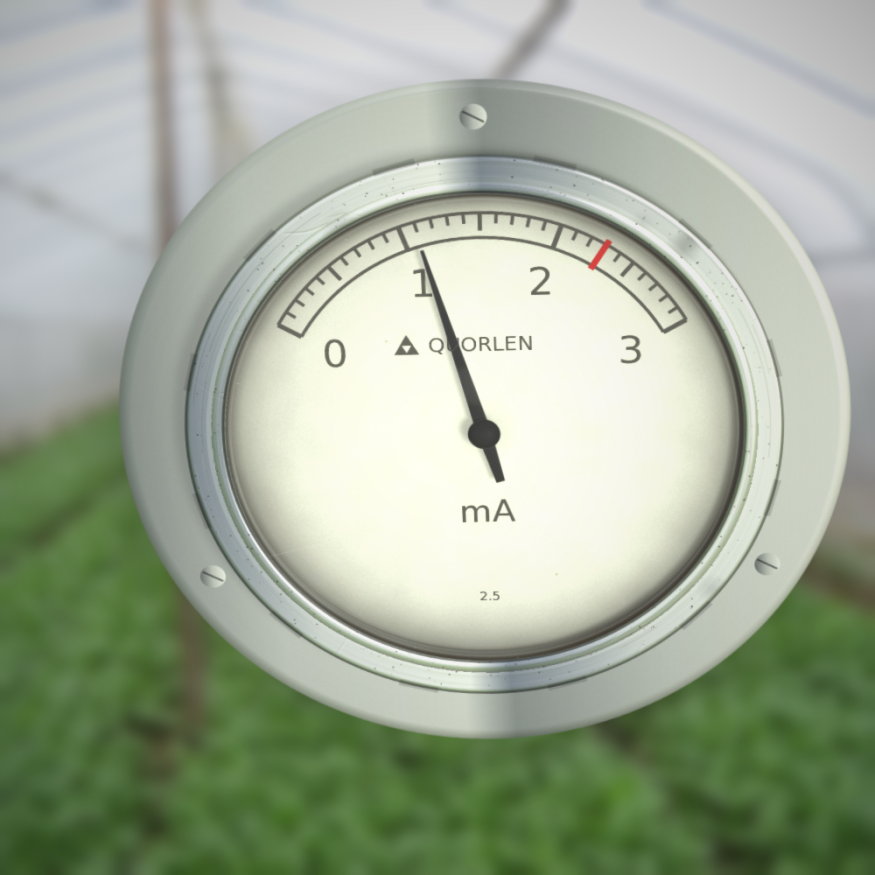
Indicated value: 1.1 (mA)
